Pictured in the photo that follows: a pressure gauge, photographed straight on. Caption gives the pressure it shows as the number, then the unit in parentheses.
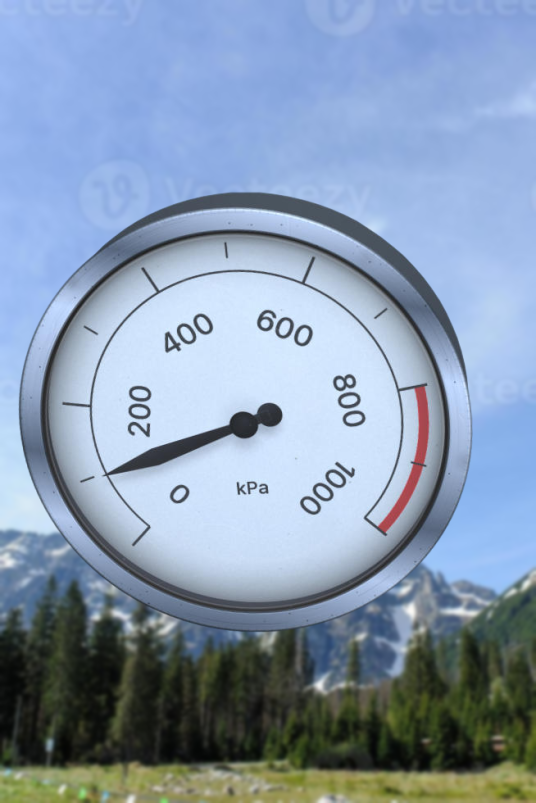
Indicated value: 100 (kPa)
